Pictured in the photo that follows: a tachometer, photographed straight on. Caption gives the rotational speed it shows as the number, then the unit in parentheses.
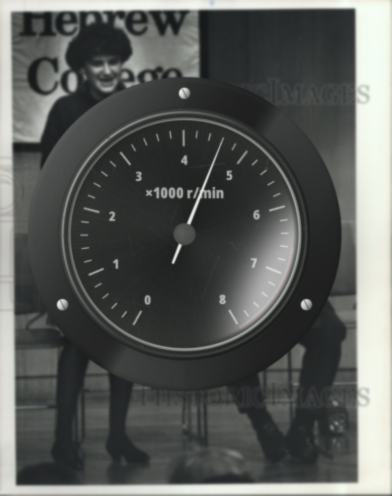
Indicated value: 4600 (rpm)
